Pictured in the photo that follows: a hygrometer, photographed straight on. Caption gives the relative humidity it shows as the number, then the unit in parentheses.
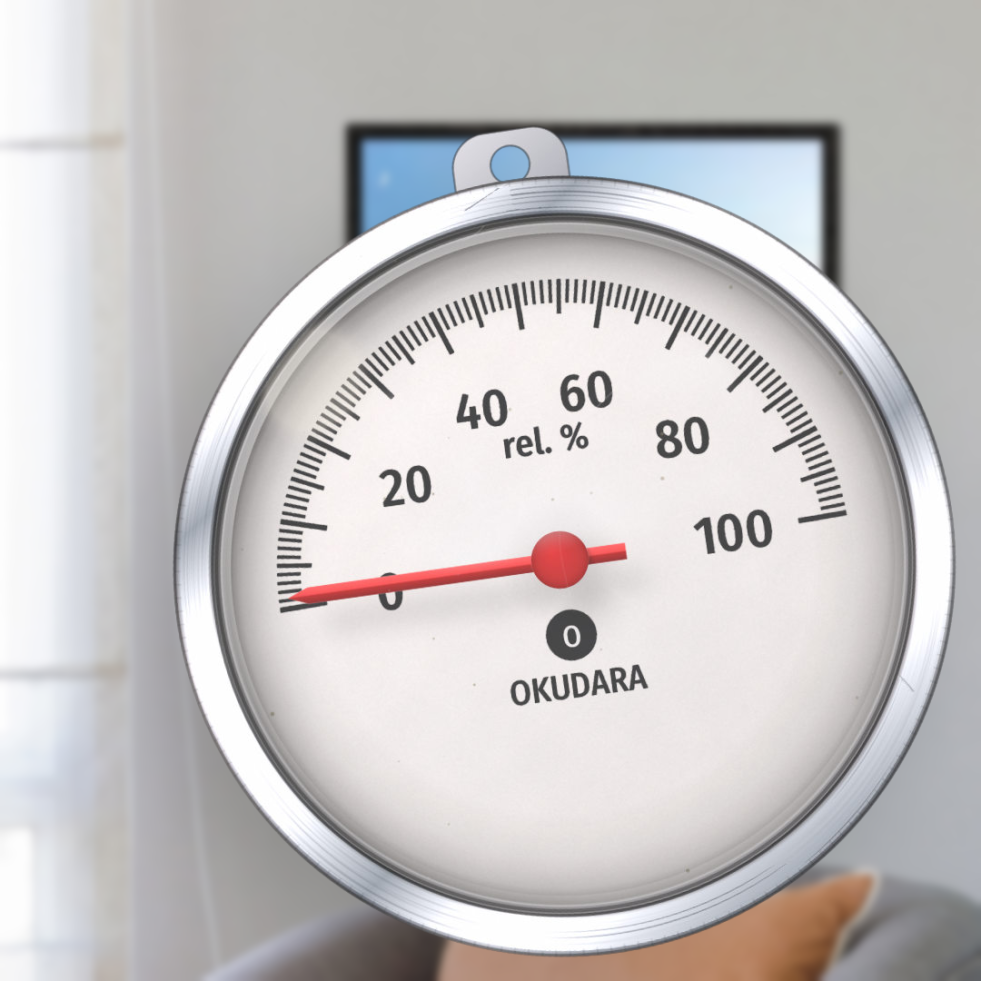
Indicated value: 1 (%)
